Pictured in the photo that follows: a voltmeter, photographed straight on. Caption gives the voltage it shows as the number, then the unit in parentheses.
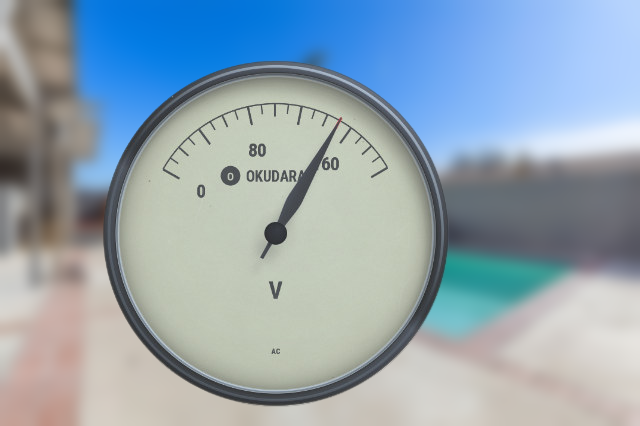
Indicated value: 150 (V)
